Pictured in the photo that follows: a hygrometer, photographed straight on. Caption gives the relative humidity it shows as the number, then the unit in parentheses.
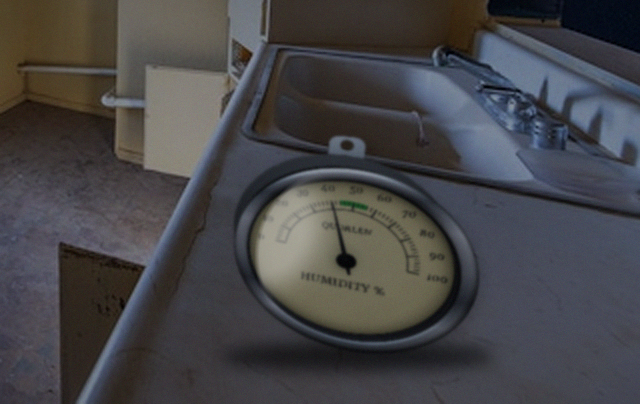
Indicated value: 40 (%)
